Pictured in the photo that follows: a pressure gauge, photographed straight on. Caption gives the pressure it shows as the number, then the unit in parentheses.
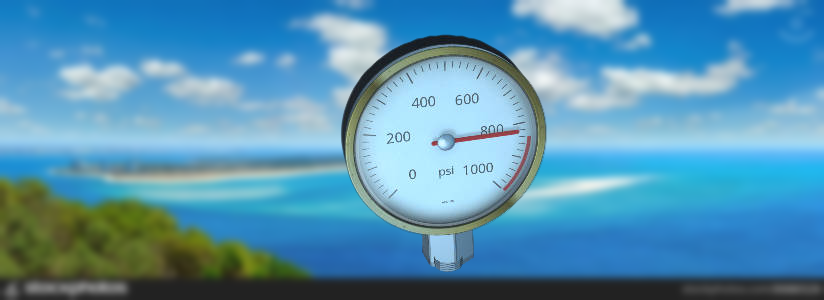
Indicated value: 820 (psi)
